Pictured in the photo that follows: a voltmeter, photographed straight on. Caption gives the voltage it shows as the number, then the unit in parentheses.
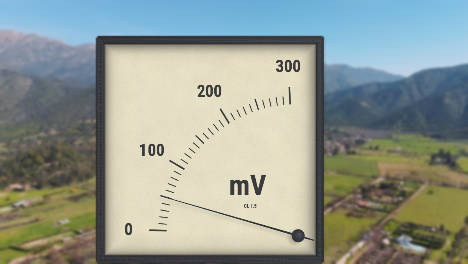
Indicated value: 50 (mV)
